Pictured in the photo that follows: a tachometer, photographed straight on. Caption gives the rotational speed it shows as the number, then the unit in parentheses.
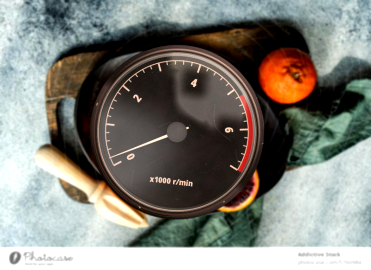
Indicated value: 200 (rpm)
